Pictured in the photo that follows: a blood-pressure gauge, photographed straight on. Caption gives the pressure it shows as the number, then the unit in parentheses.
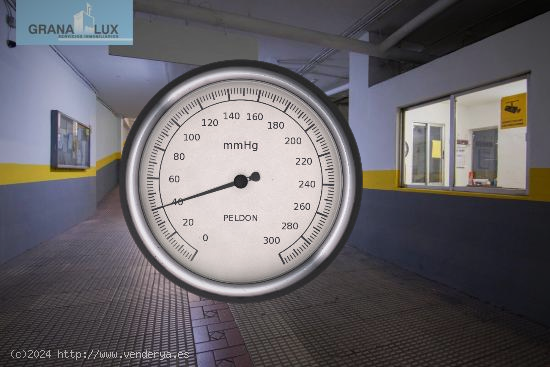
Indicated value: 40 (mmHg)
